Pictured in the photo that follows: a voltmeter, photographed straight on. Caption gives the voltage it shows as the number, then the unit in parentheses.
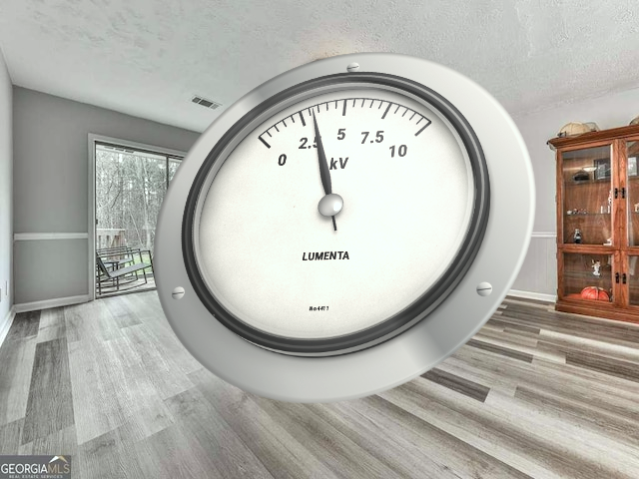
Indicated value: 3.25 (kV)
